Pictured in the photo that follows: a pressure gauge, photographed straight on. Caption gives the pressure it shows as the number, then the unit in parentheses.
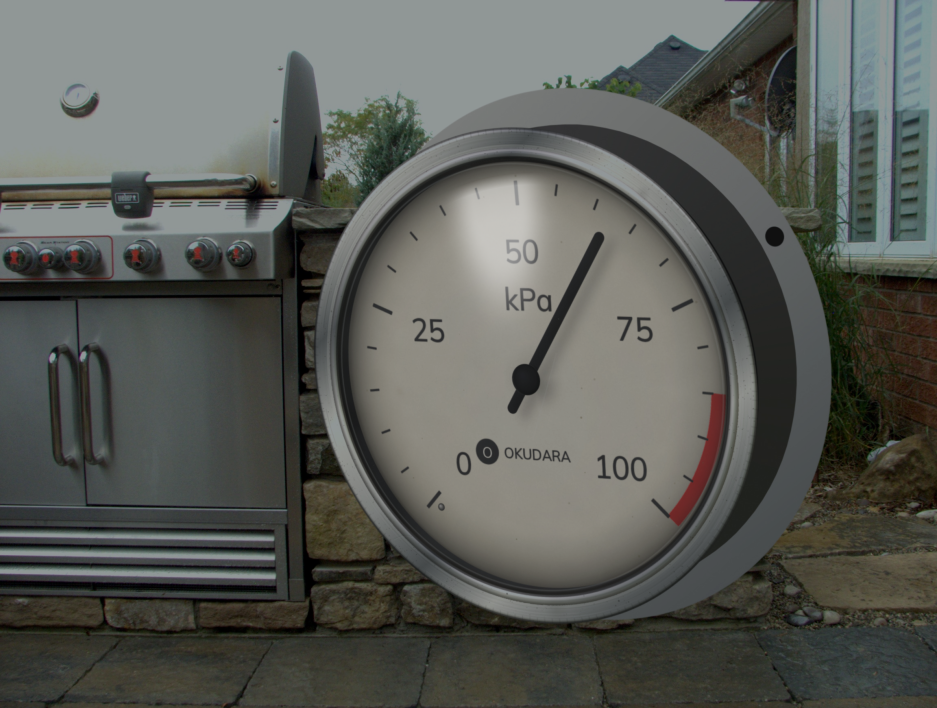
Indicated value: 62.5 (kPa)
